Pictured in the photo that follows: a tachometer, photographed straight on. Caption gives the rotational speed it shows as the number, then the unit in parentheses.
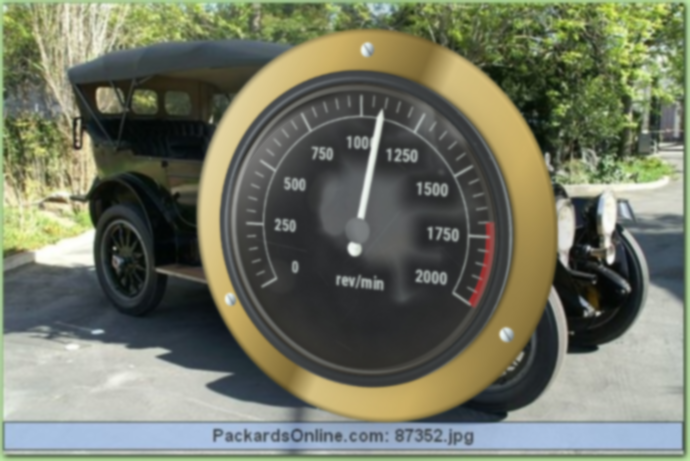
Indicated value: 1100 (rpm)
